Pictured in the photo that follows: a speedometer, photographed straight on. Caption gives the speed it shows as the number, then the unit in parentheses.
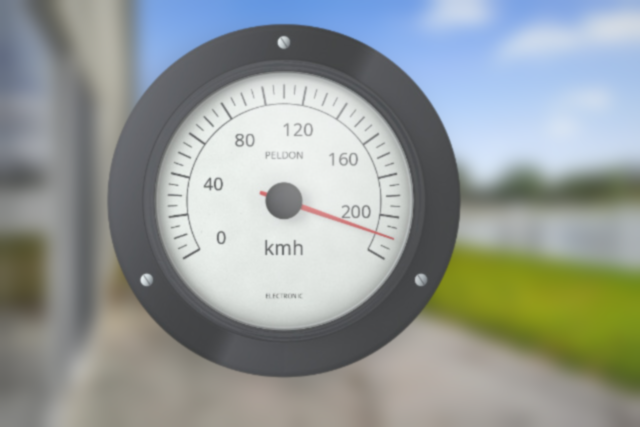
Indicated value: 210 (km/h)
